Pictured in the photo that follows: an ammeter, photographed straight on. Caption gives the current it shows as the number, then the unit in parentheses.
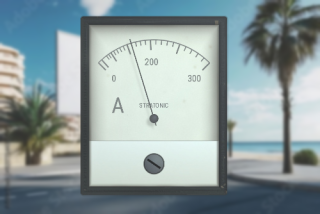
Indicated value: 160 (A)
